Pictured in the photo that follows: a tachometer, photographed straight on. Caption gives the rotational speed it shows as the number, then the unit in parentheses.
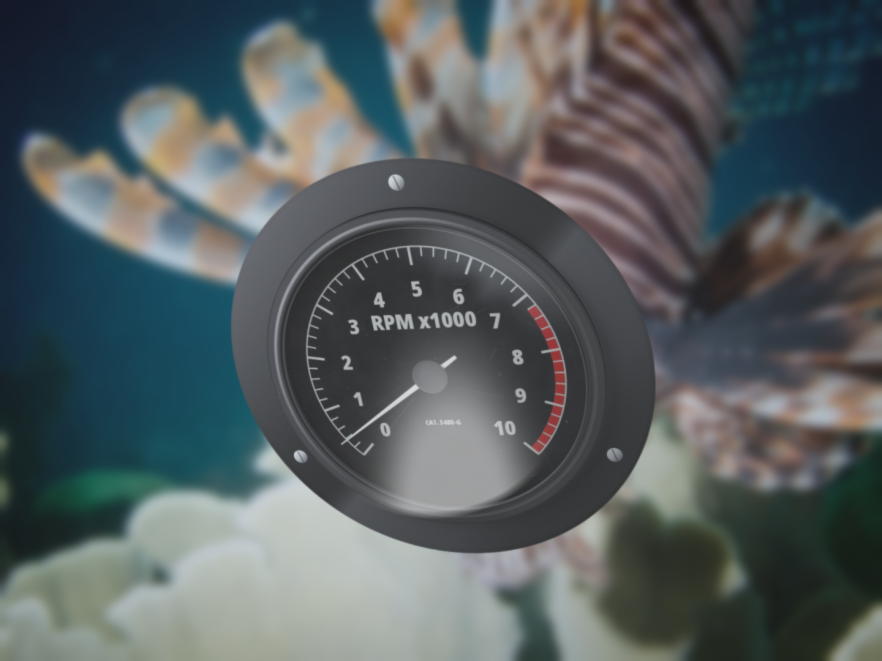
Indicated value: 400 (rpm)
